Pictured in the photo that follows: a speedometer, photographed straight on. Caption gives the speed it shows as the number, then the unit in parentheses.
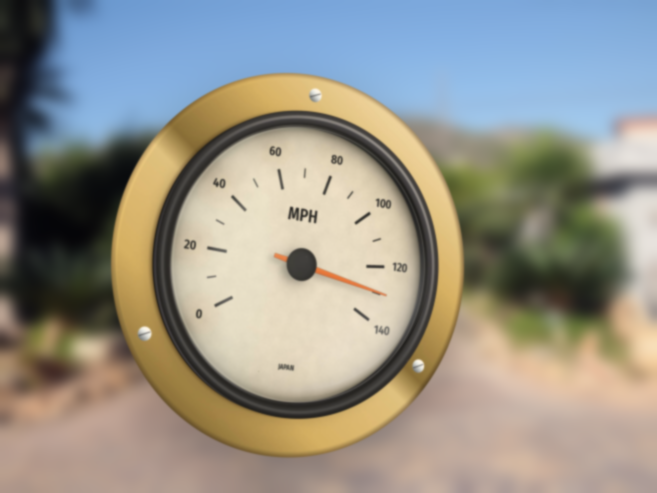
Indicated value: 130 (mph)
